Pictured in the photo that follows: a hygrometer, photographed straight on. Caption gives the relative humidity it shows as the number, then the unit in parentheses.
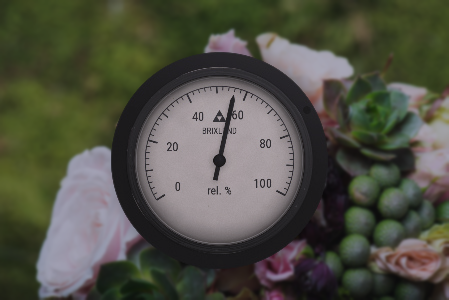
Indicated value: 56 (%)
